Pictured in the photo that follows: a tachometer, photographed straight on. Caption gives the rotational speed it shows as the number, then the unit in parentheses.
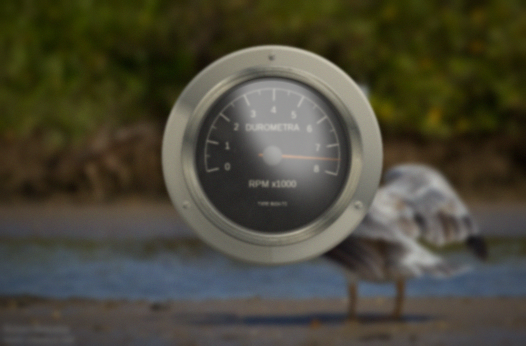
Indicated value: 7500 (rpm)
